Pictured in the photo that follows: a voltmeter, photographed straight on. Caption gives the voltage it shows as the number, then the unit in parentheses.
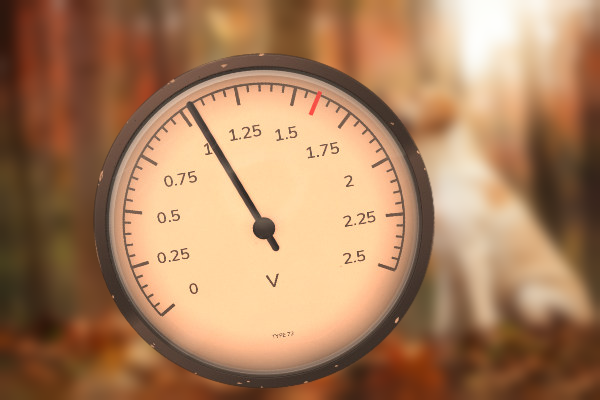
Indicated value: 1.05 (V)
